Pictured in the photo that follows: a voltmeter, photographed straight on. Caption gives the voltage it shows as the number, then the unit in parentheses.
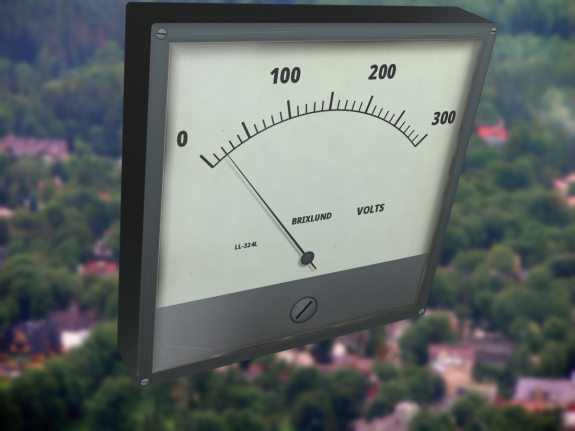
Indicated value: 20 (V)
